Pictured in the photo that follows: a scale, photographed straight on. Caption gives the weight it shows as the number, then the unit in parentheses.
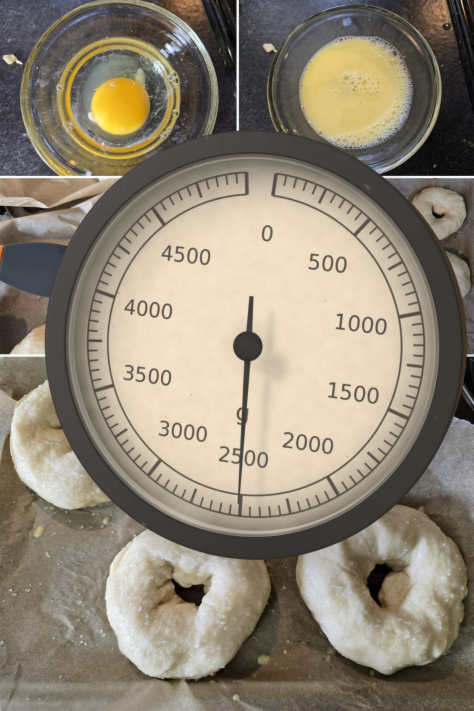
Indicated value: 2500 (g)
